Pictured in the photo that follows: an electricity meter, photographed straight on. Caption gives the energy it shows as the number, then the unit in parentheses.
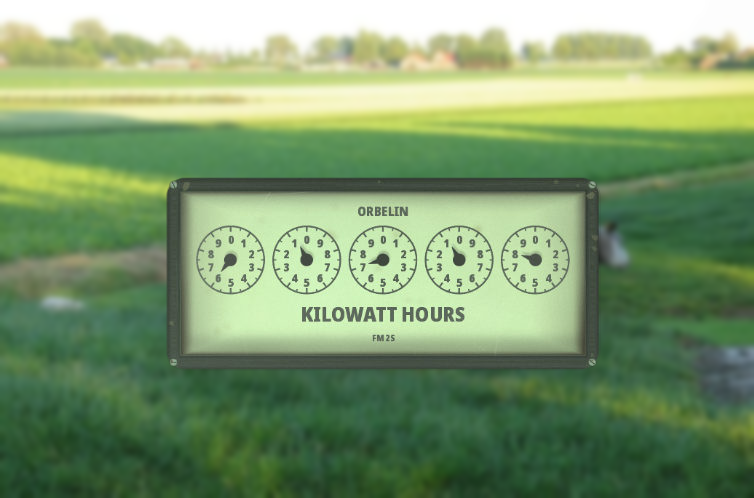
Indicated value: 60708 (kWh)
